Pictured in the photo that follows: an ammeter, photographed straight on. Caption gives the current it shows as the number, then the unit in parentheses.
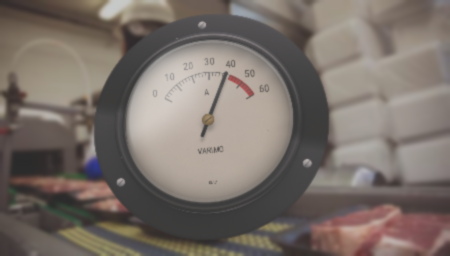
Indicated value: 40 (A)
